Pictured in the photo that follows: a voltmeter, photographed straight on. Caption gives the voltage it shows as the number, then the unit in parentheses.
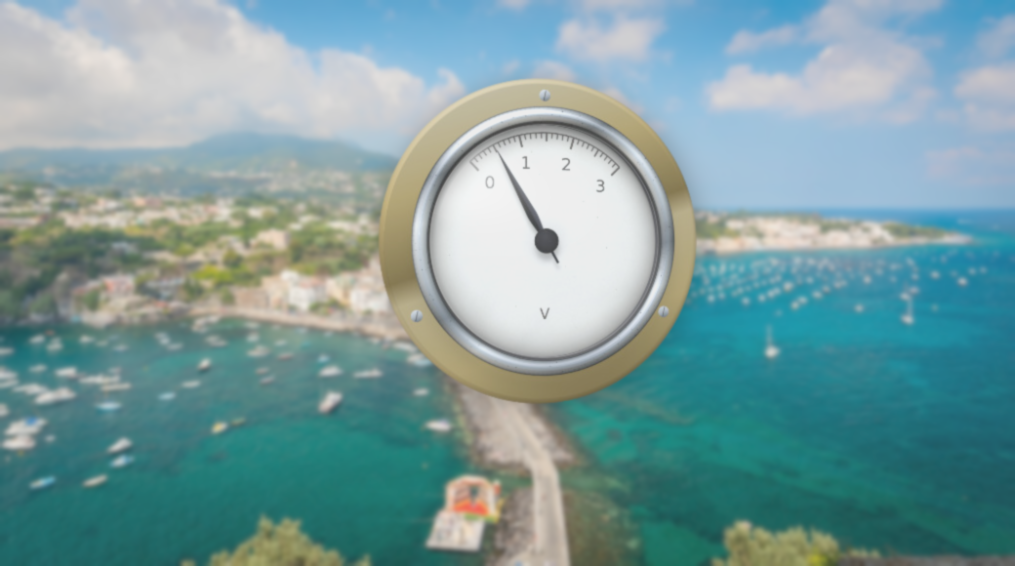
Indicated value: 0.5 (V)
